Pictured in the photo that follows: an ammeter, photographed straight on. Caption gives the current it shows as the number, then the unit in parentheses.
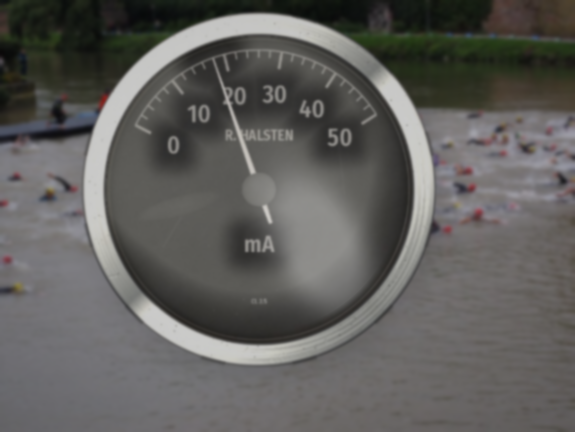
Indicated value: 18 (mA)
